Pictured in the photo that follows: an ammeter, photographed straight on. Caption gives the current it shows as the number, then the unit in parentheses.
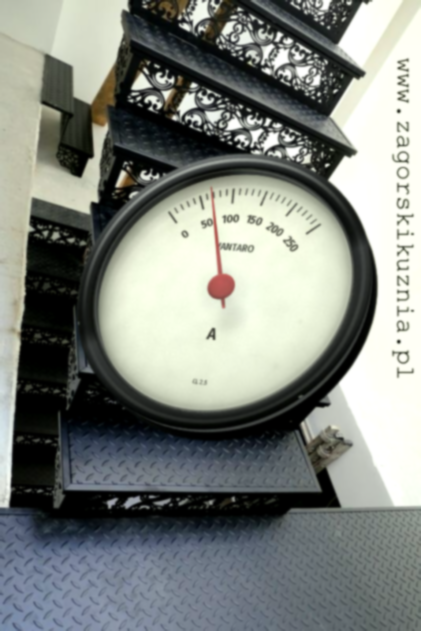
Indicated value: 70 (A)
